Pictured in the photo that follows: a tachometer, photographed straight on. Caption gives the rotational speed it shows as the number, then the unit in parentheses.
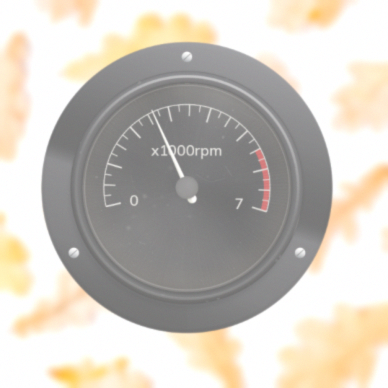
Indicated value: 2625 (rpm)
